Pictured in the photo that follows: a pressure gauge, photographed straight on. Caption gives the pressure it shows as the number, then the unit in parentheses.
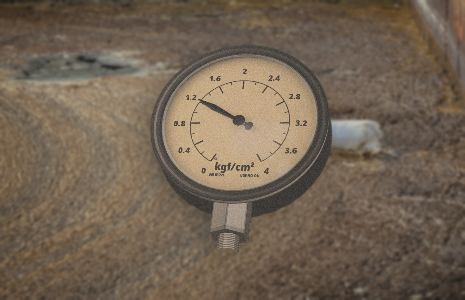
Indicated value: 1.2 (kg/cm²)
